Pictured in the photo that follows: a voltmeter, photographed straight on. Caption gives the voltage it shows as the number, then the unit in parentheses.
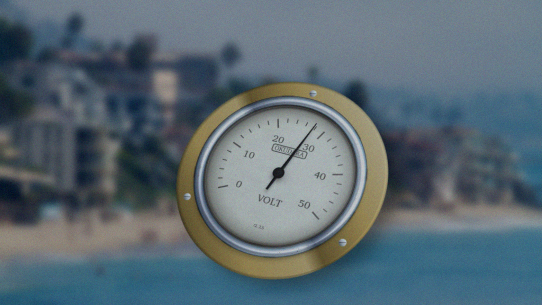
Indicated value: 28 (V)
